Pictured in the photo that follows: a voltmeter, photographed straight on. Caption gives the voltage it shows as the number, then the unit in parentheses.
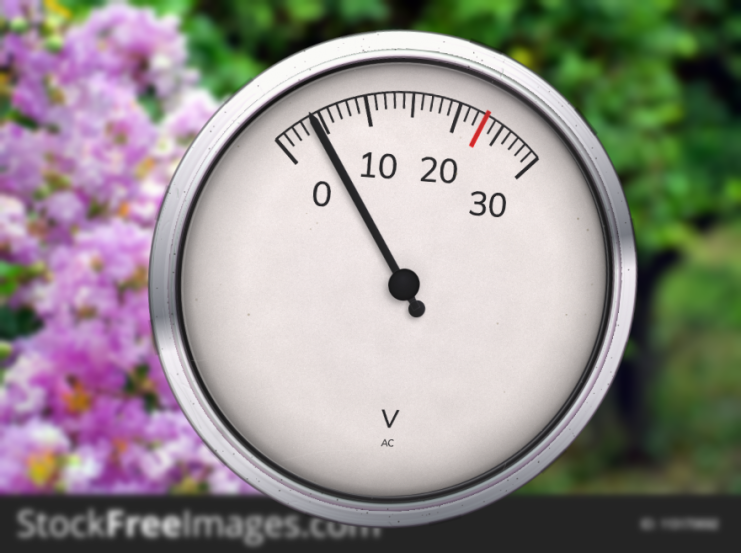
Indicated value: 4 (V)
